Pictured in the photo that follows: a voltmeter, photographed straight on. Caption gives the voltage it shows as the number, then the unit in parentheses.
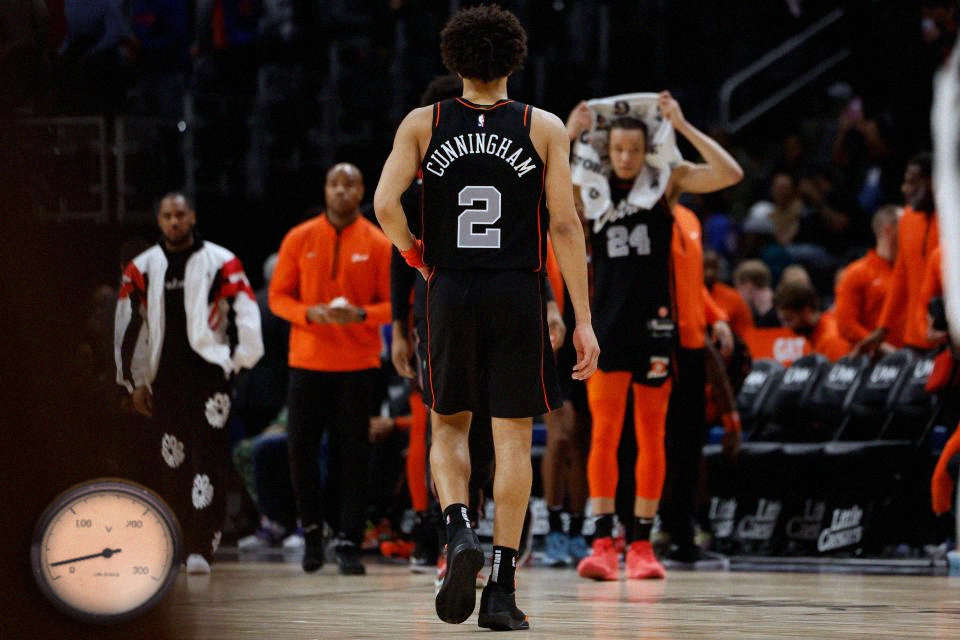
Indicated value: 20 (V)
